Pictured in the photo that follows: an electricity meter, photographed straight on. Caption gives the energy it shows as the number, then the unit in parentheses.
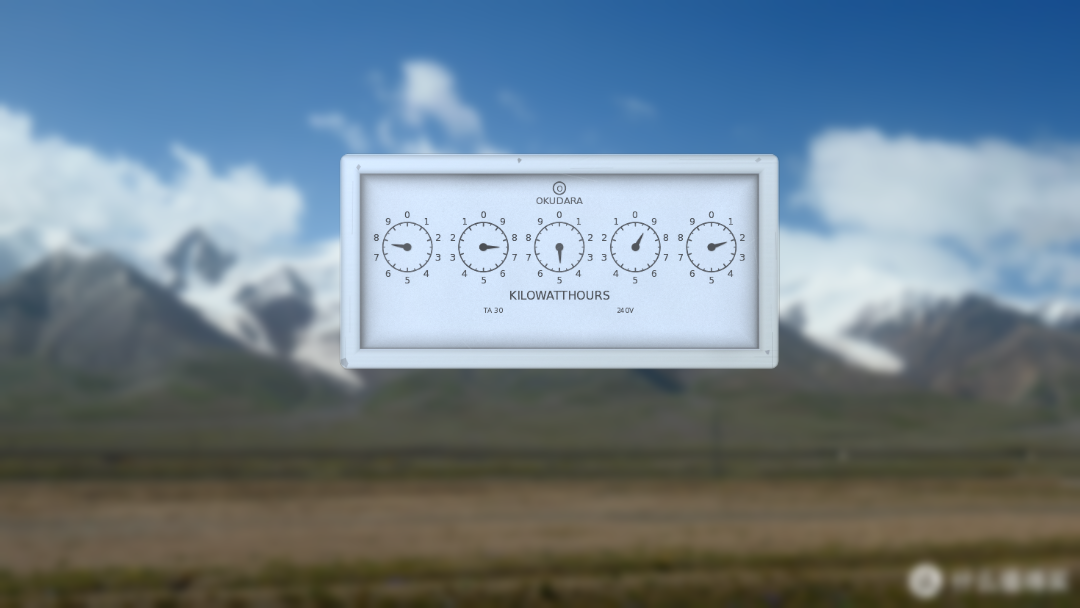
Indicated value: 77492 (kWh)
